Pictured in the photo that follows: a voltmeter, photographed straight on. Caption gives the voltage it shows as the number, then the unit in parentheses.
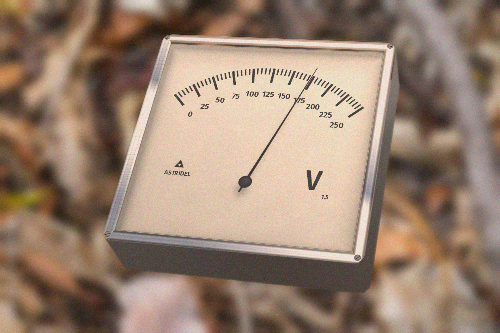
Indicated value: 175 (V)
